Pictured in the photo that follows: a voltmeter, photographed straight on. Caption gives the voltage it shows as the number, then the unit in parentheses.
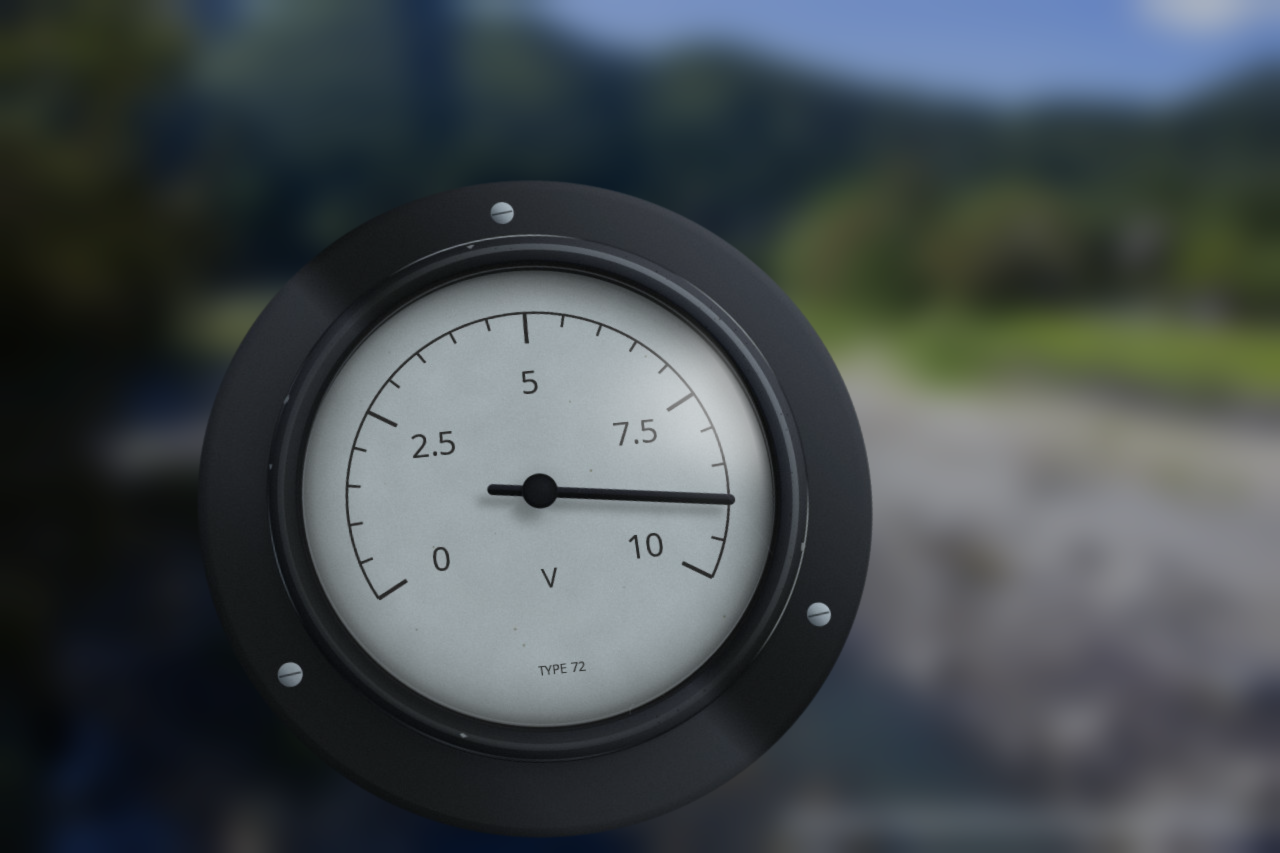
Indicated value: 9 (V)
